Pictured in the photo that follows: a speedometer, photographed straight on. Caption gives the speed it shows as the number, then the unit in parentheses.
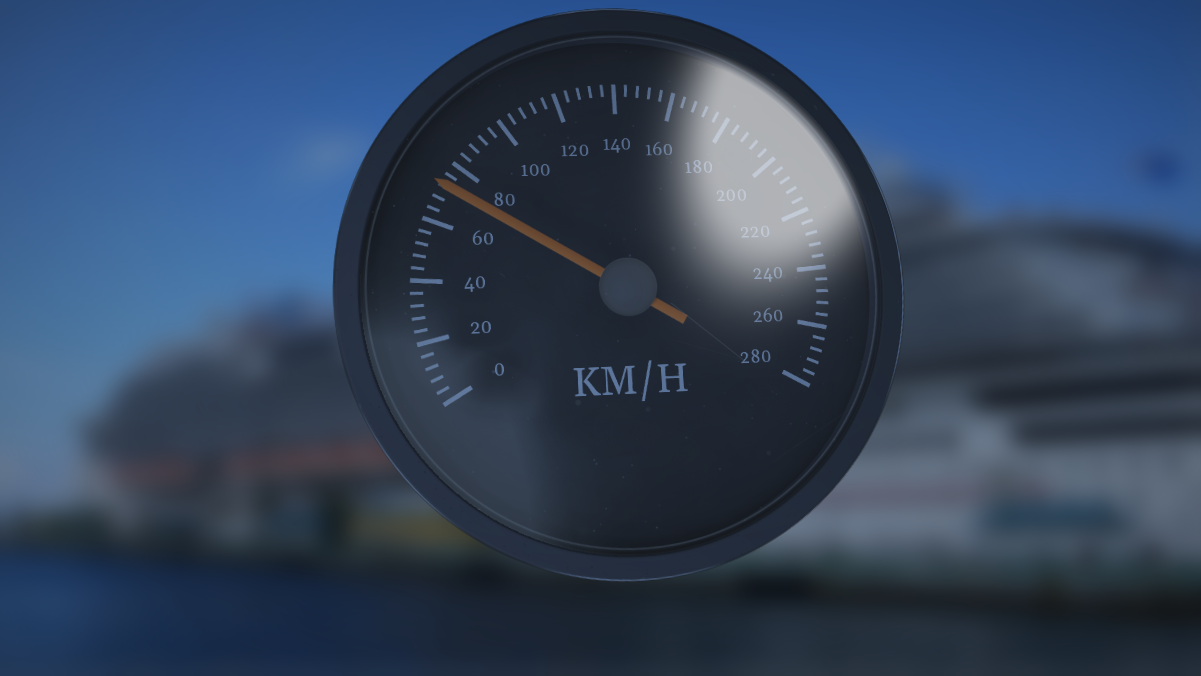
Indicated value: 72 (km/h)
